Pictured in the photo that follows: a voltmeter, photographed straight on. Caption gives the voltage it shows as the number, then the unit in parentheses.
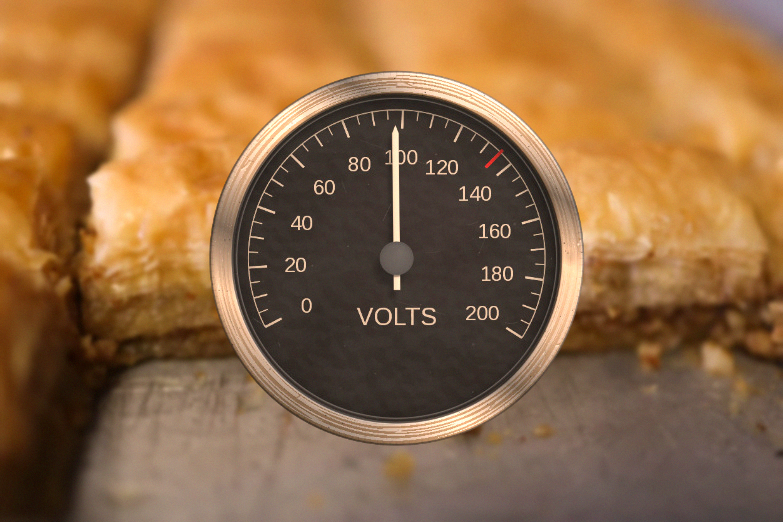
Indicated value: 97.5 (V)
